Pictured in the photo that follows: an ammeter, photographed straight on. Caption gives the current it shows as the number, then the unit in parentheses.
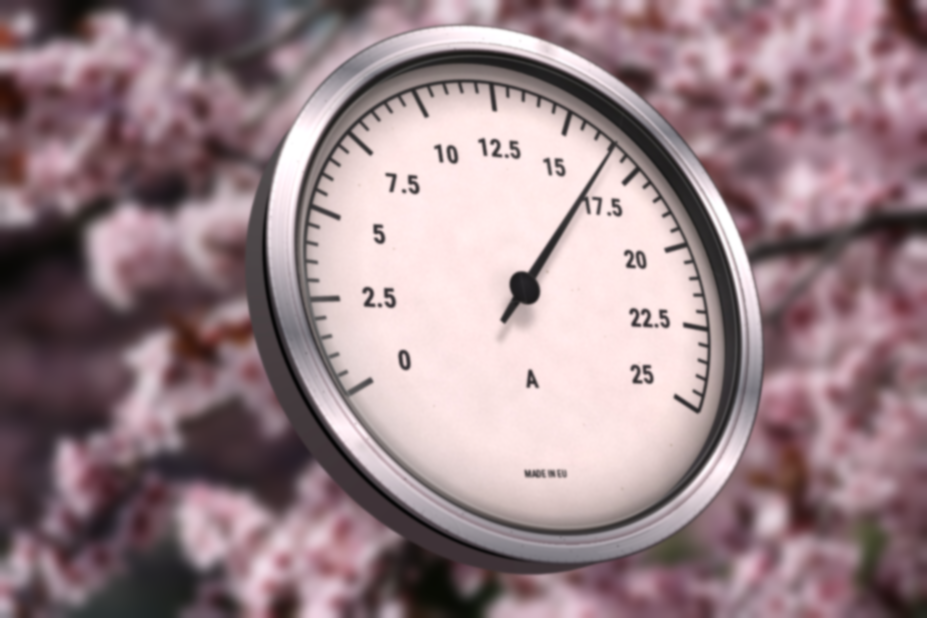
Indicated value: 16.5 (A)
